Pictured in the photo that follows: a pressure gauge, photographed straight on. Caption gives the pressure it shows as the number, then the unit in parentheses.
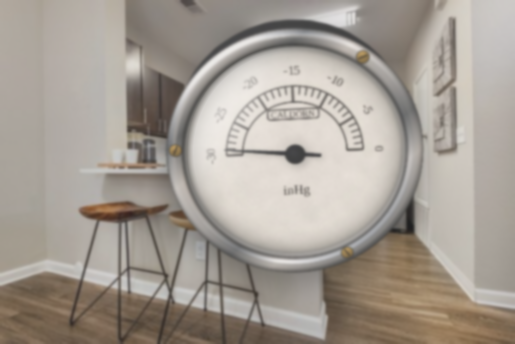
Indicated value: -29 (inHg)
